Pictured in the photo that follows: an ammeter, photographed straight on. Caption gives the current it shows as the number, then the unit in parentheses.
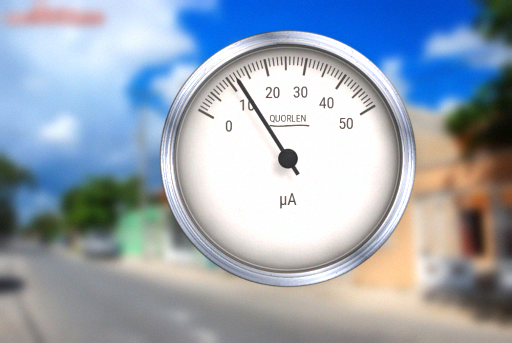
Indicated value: 12 (µA)
